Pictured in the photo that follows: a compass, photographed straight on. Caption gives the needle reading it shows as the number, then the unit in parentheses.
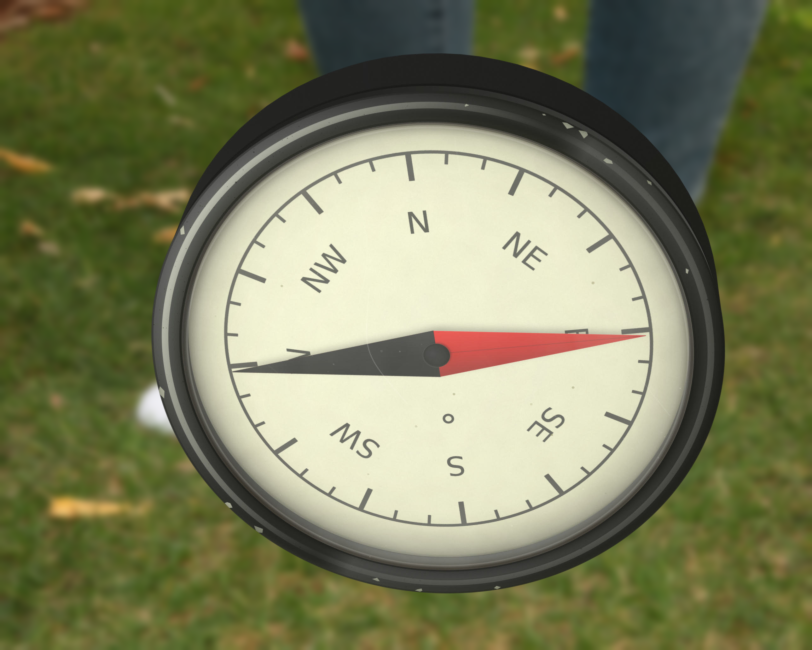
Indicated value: 90 (°)
